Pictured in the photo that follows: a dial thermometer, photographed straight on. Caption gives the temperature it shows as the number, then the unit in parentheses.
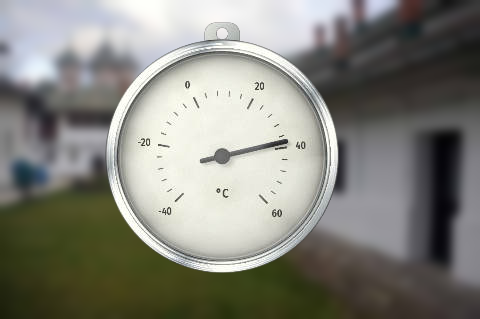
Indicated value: 38 (°C)
